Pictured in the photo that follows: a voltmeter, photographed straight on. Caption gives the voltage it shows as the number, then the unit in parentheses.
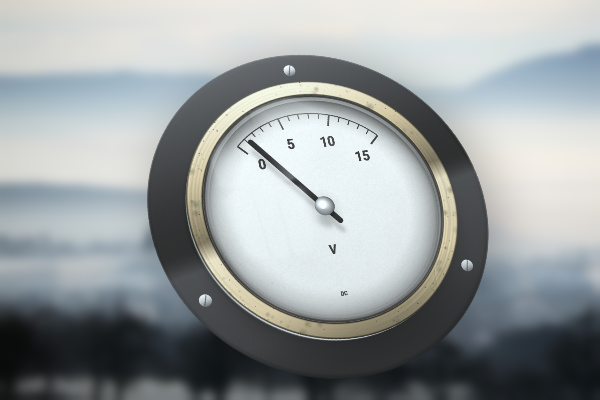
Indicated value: 1 (V)
